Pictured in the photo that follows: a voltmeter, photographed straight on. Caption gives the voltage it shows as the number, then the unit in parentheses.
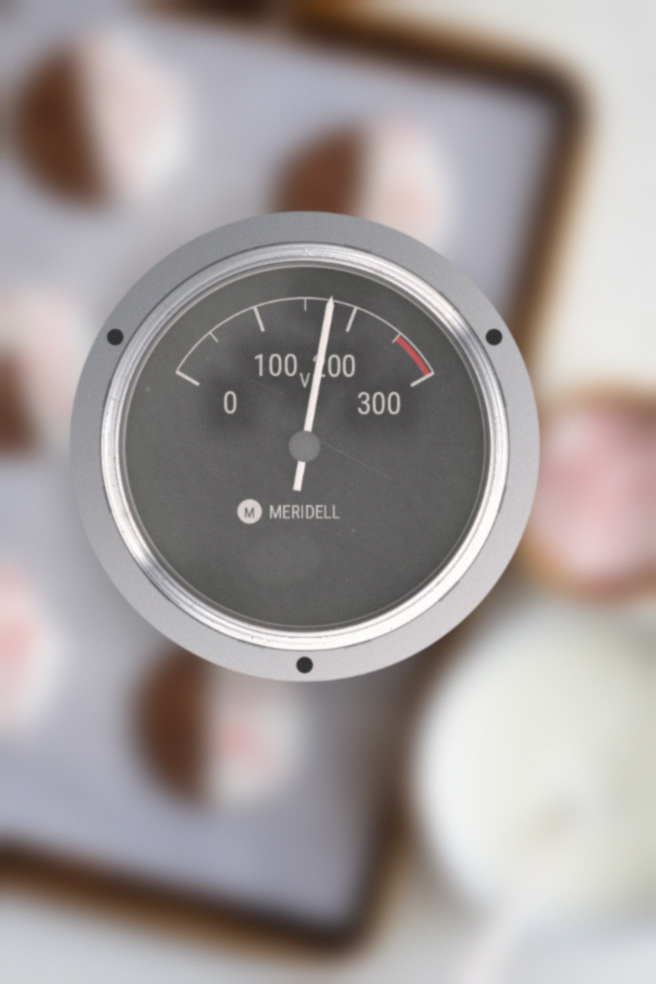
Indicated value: 175 (V)
